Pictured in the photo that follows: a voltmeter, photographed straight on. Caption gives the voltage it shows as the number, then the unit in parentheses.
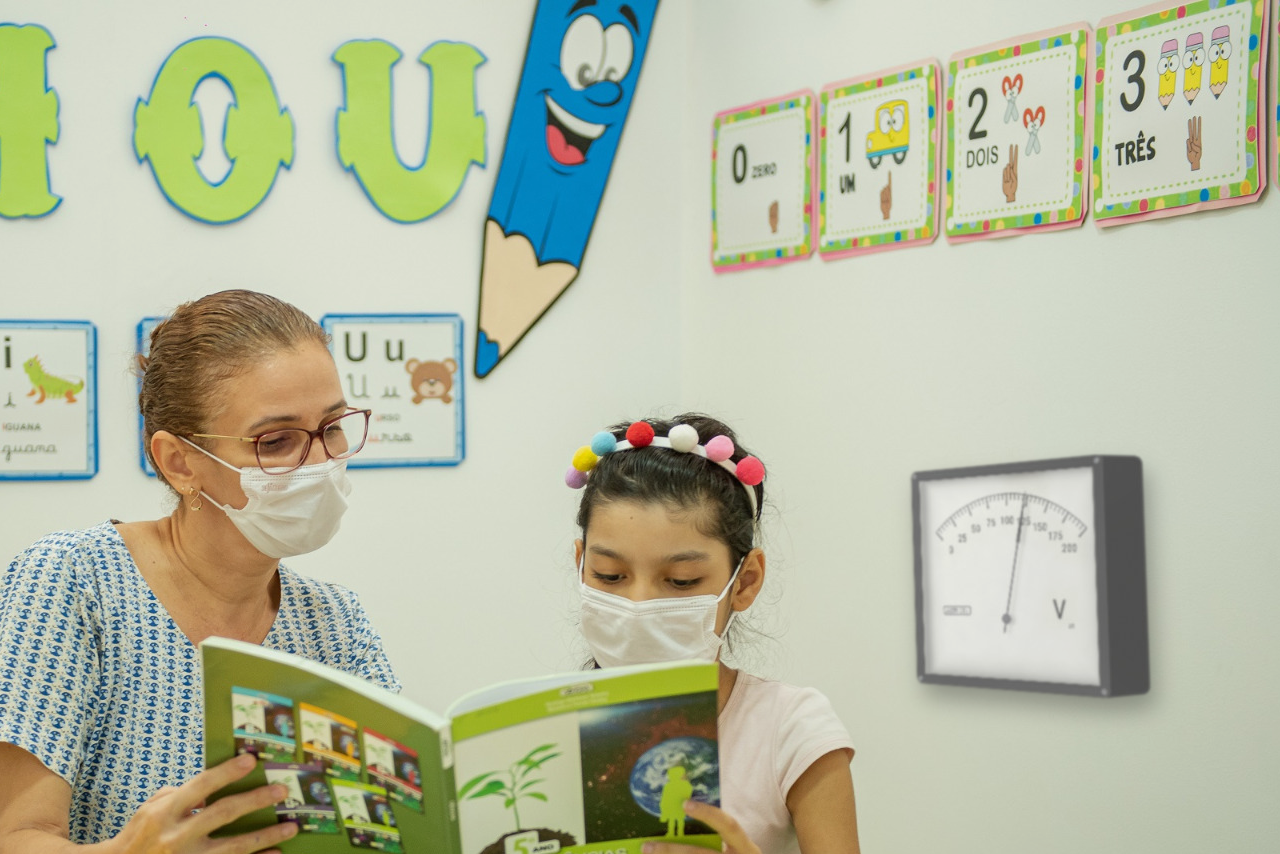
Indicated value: 125 (V)
